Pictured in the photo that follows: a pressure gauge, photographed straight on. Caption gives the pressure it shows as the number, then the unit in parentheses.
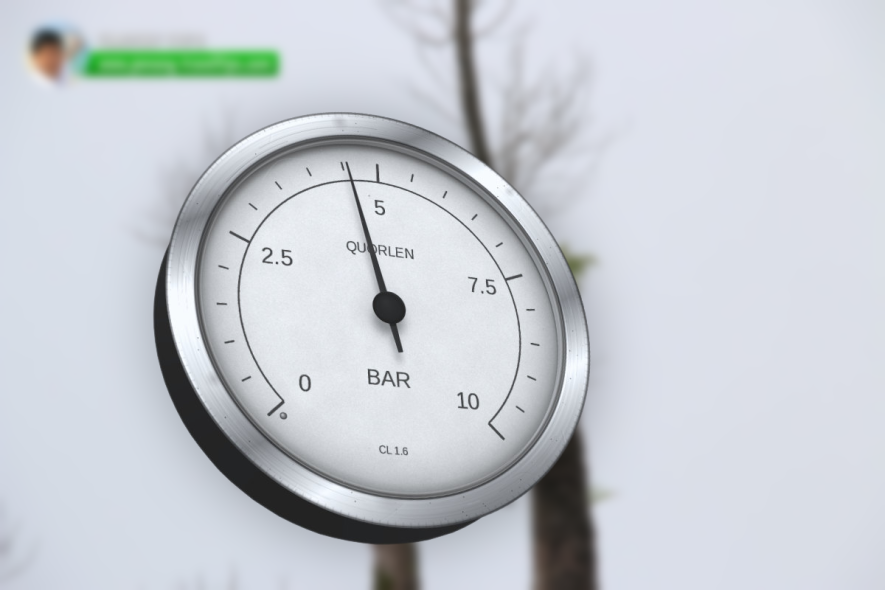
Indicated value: 4.5 (bar)
